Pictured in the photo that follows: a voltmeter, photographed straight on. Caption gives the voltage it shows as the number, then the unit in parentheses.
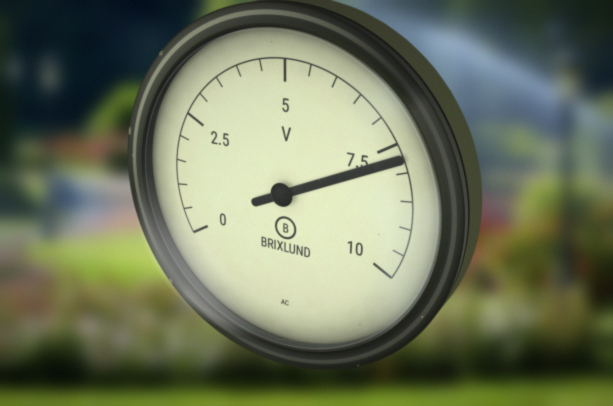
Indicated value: 7.75 (V)
